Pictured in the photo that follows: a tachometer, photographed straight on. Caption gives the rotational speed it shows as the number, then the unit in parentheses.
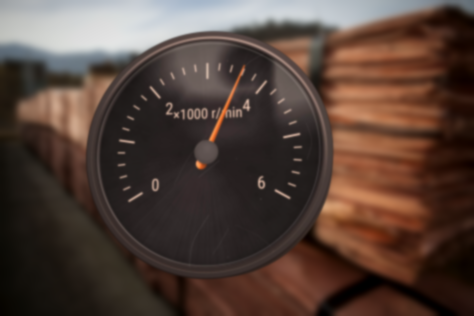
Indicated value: 3600 (rpm)
